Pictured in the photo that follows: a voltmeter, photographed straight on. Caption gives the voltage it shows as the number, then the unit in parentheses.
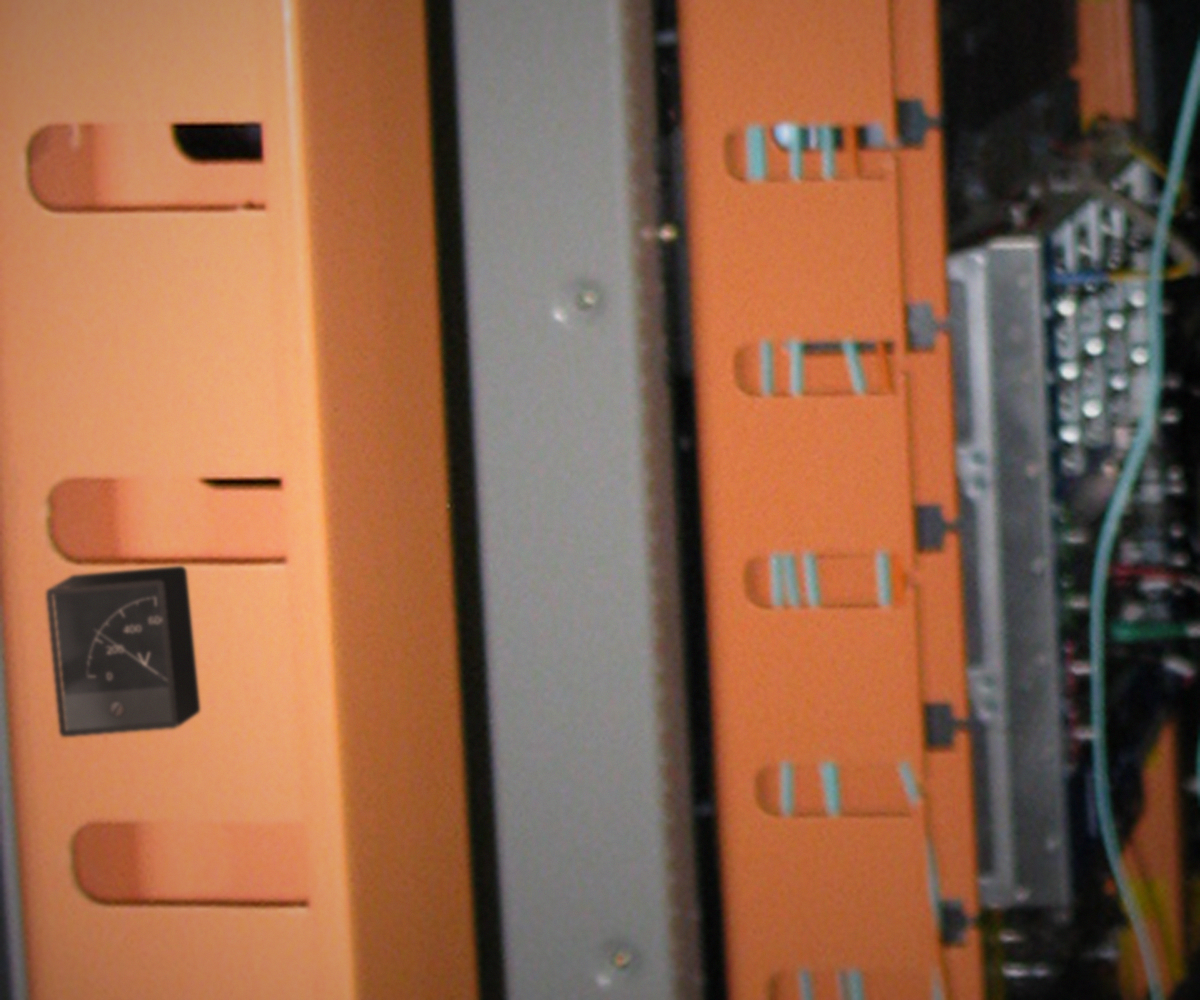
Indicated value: 250 (V)
